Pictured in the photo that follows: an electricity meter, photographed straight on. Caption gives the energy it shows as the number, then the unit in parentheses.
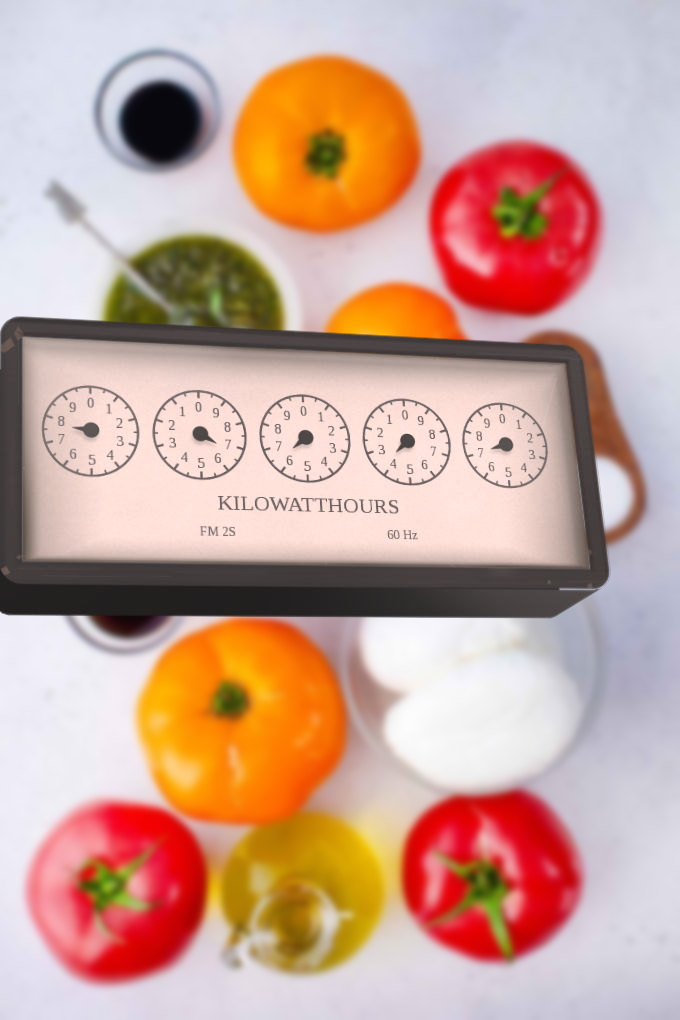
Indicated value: 76637 (kWh)
